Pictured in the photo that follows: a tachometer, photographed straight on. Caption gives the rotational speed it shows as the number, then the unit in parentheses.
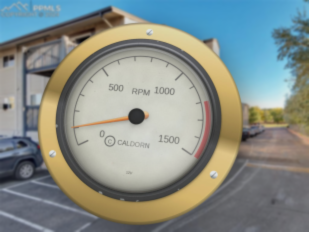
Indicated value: 100 (rpm)
